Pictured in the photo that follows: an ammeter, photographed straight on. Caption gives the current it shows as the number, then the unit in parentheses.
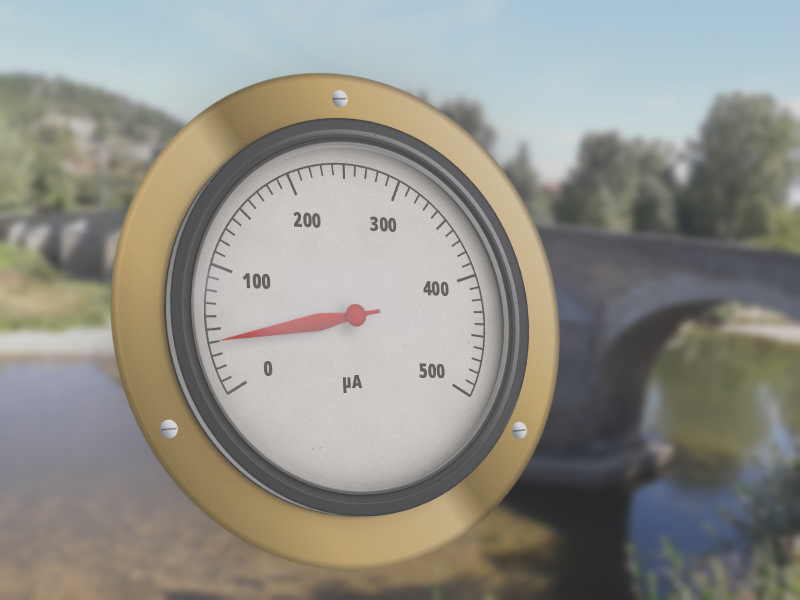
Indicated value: 40 (µA)
